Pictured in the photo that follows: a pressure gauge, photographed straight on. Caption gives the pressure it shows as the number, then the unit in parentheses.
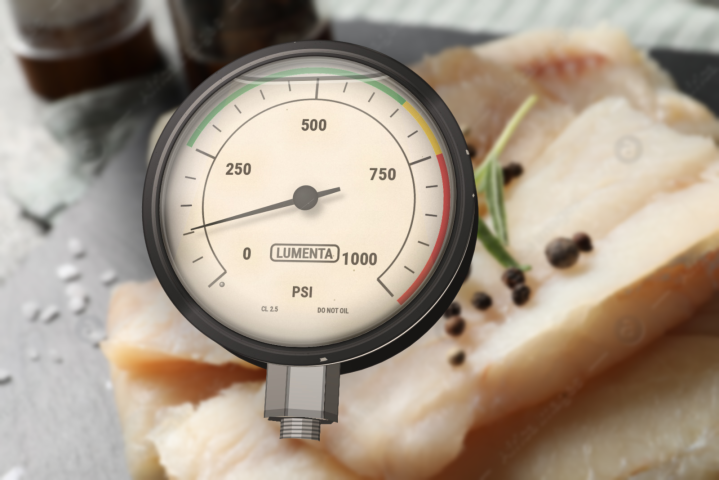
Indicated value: 100 (psi)
